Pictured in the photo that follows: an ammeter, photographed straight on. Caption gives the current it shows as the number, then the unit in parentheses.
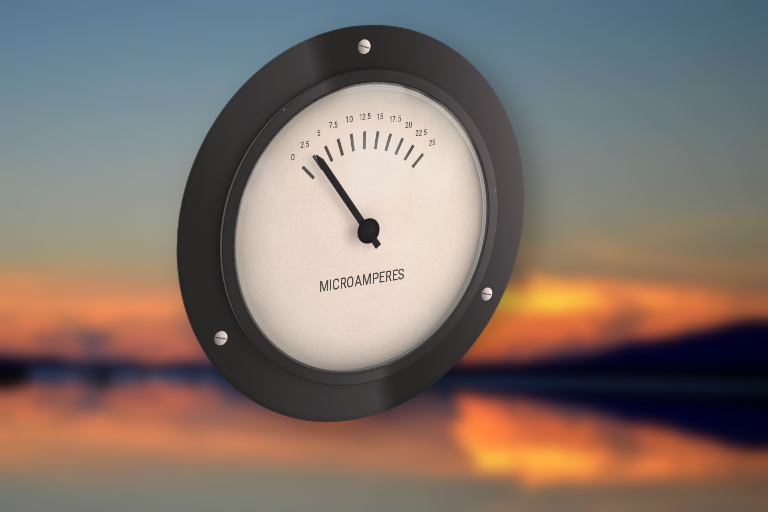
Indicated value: 2.5 (µA)
